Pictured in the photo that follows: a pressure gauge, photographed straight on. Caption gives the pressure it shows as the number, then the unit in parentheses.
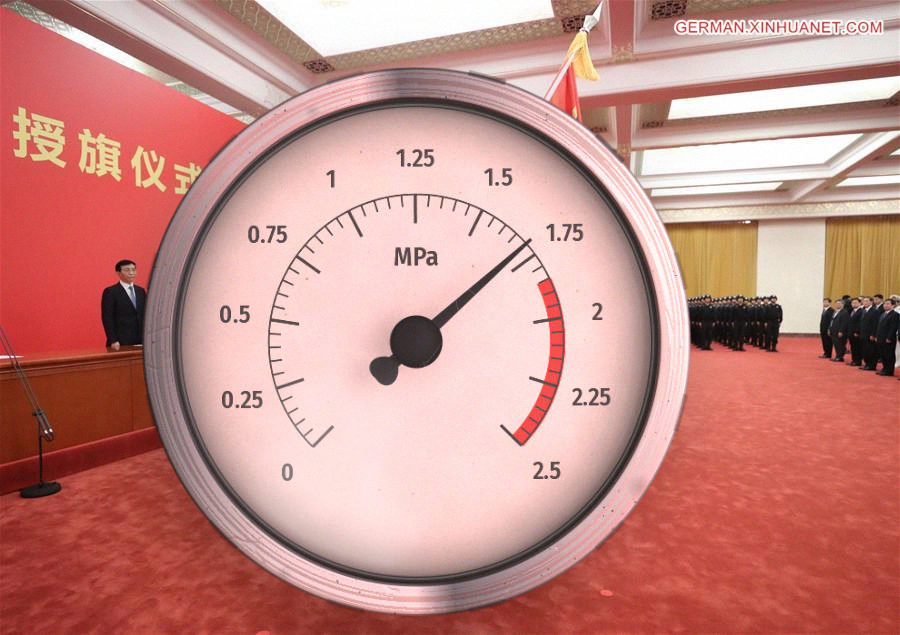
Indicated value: 1.7 (MPa)
